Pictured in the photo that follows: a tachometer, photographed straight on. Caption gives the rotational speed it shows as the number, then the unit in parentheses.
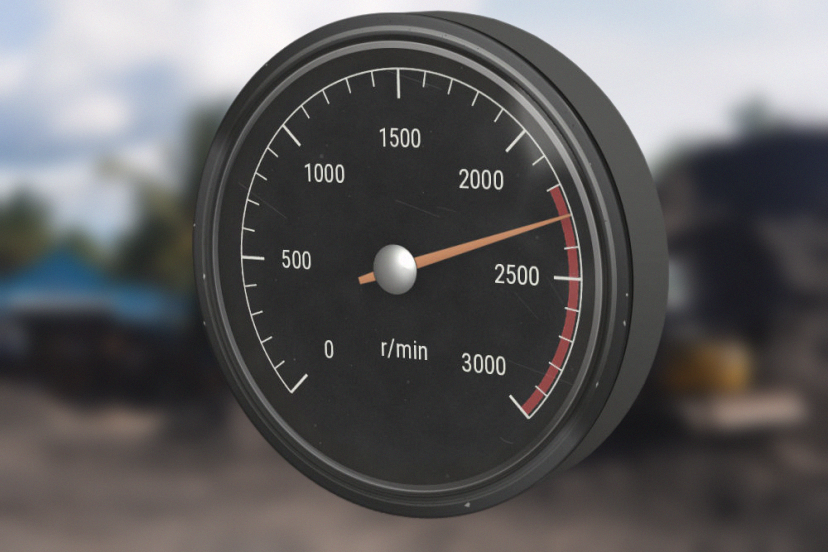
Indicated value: 2300 (rpm)
